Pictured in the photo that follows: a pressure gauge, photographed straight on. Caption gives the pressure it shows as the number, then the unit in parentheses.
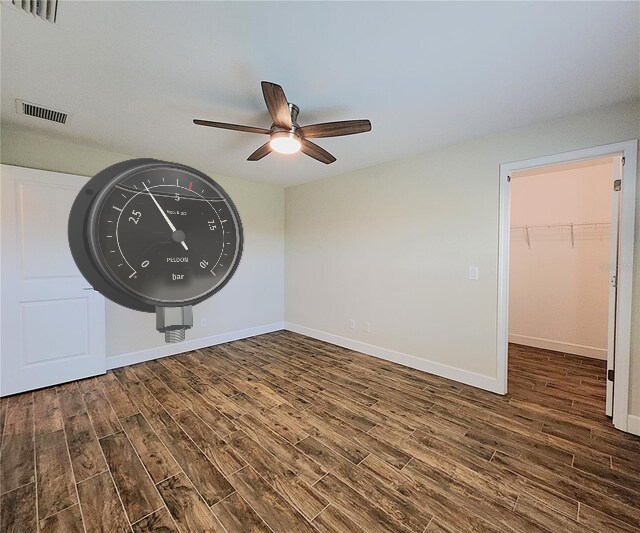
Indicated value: 3.75 (bar)
